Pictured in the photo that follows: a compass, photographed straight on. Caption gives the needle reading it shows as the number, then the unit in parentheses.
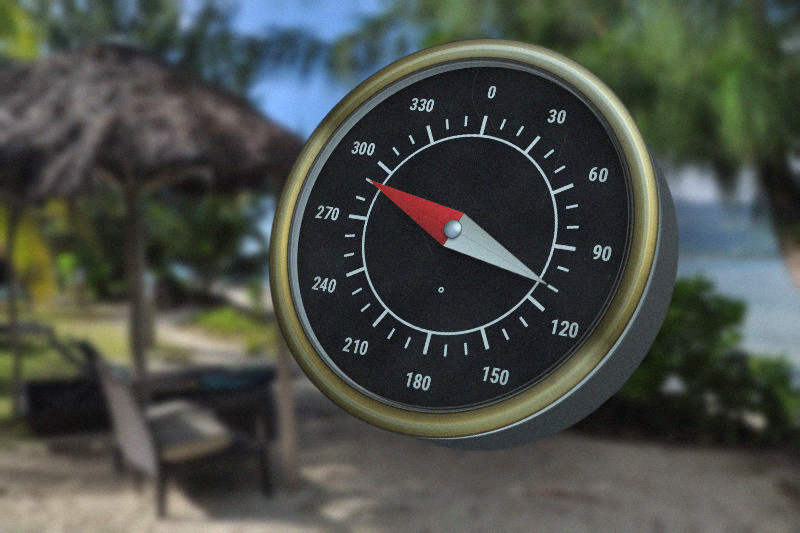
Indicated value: 290 (°)
